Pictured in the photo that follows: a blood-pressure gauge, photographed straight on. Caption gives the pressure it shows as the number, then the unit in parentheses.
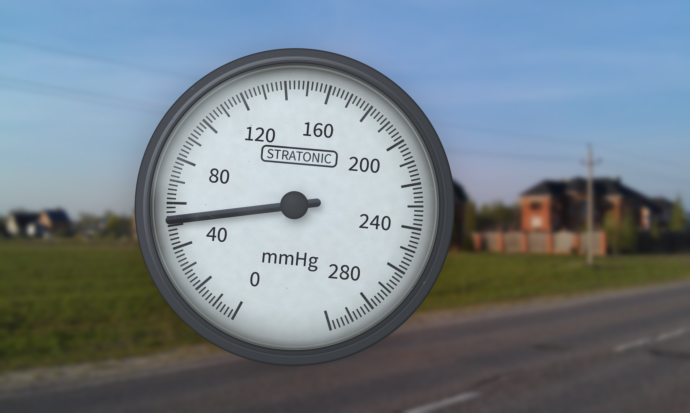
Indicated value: 52 (mmHg)
